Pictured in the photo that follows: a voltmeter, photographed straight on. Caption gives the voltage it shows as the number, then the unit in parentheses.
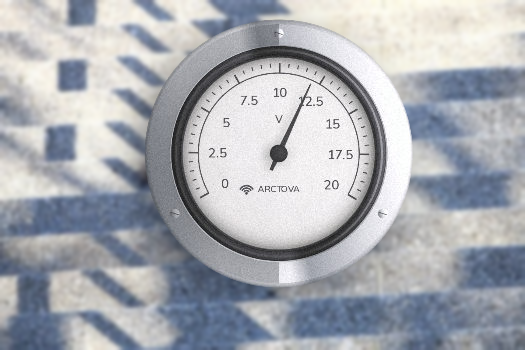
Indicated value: 12 (V)
